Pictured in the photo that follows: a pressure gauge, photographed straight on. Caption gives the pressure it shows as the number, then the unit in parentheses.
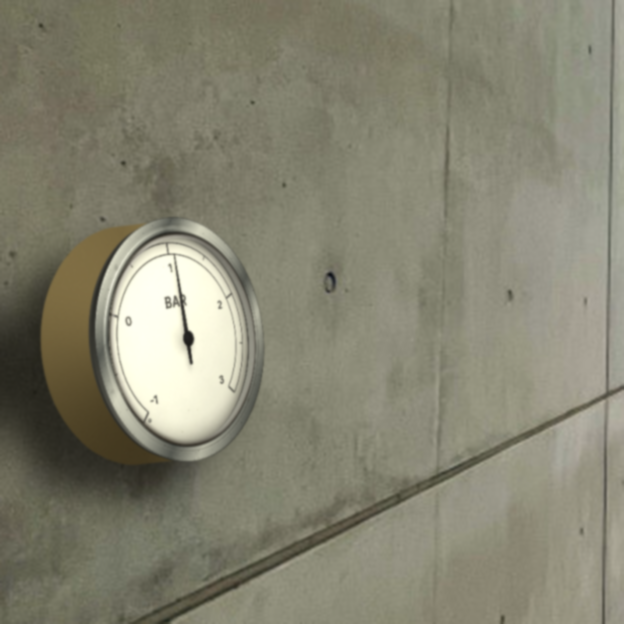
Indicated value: 1 (bar)
